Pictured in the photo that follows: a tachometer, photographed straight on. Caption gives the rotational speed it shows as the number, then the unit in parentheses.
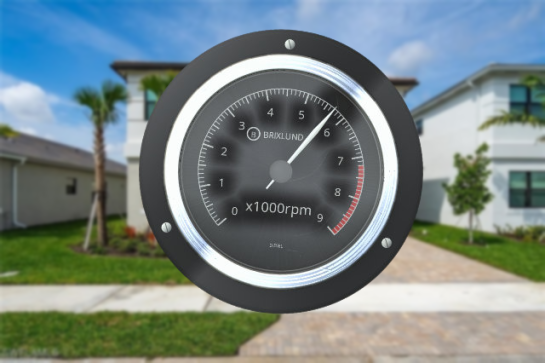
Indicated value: 5700 (rpm)
